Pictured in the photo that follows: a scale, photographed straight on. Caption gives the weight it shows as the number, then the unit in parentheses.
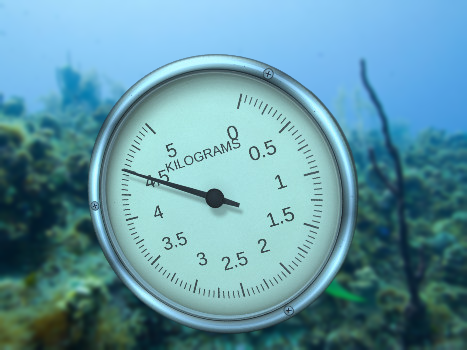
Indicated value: 4.5 (kg)
